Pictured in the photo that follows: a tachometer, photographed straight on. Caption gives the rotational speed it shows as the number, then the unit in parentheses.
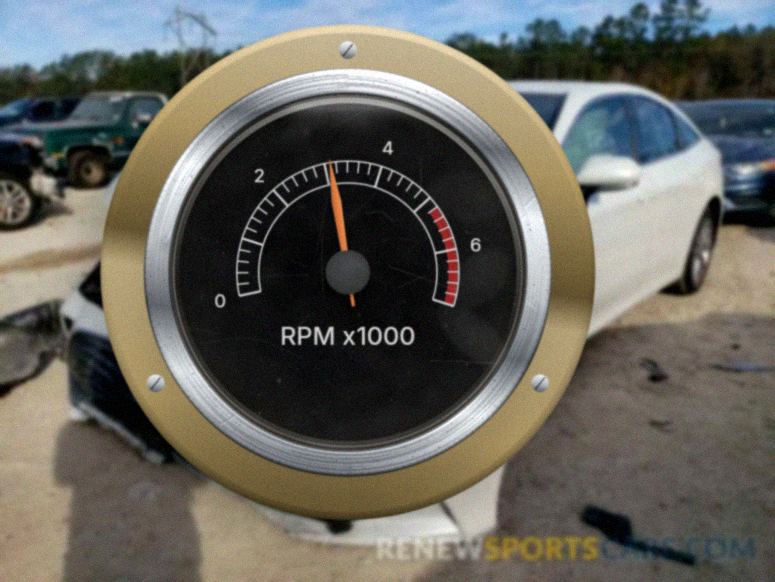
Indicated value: 3100 (rpm)
